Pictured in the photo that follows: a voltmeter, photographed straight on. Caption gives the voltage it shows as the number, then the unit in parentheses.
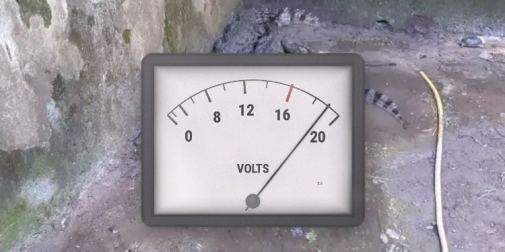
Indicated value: 19 (V)
